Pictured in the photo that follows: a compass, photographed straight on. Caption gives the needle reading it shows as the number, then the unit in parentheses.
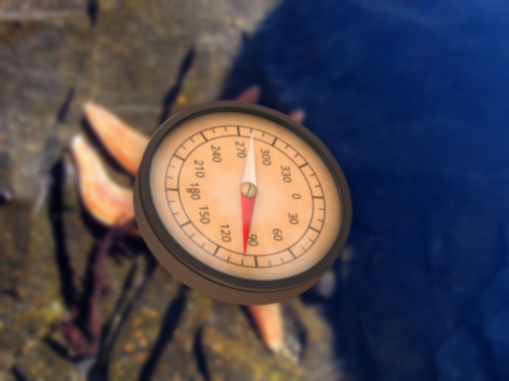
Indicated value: 100 (°)
